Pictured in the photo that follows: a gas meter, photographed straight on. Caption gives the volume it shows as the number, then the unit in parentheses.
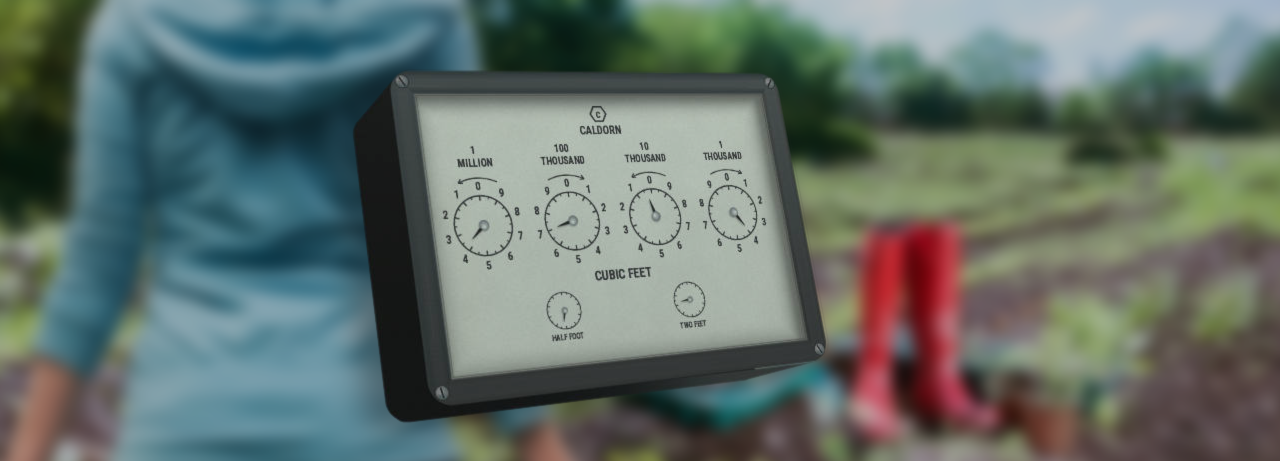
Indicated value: 370400 (ft³)
